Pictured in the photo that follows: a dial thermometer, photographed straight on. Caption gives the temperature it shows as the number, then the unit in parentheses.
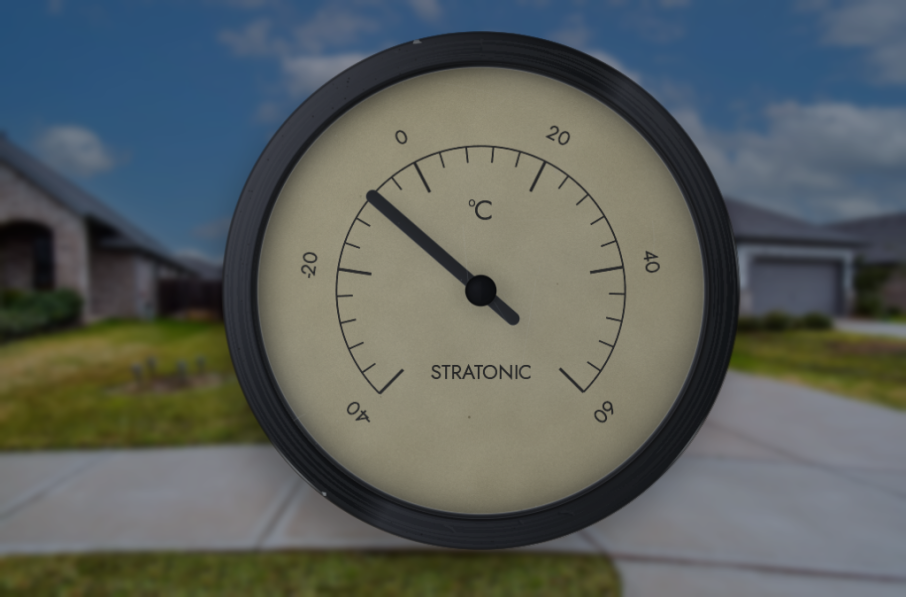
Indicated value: -8 (°C)
